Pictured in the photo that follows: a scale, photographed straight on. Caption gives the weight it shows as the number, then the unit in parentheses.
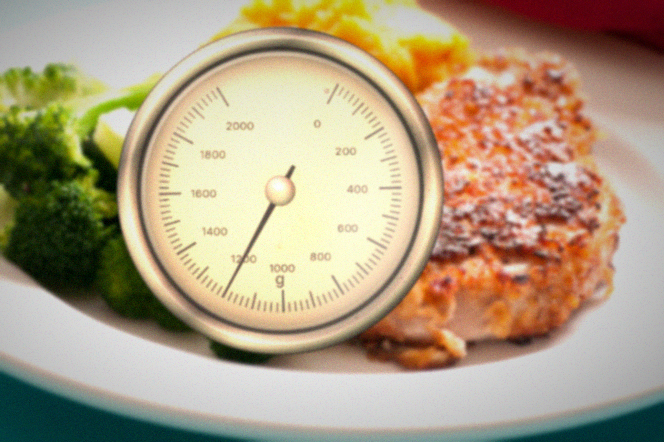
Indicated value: 1200 (g)
